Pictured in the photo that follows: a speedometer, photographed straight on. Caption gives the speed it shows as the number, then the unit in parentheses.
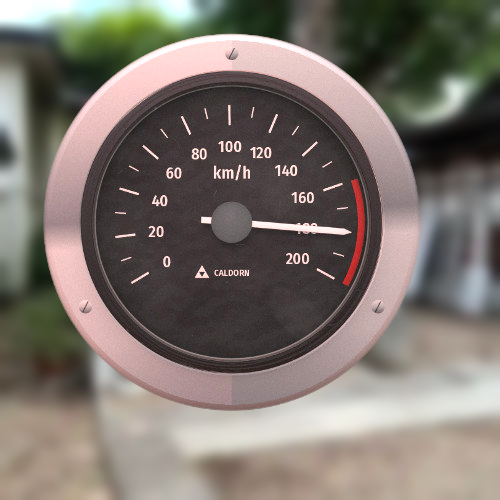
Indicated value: 180 (km/h)
